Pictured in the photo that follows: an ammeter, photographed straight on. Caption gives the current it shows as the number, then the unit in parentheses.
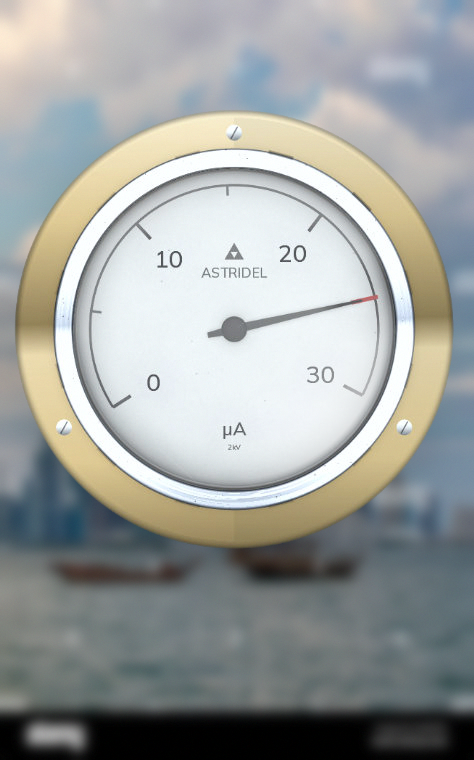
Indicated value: 25 (µA)
